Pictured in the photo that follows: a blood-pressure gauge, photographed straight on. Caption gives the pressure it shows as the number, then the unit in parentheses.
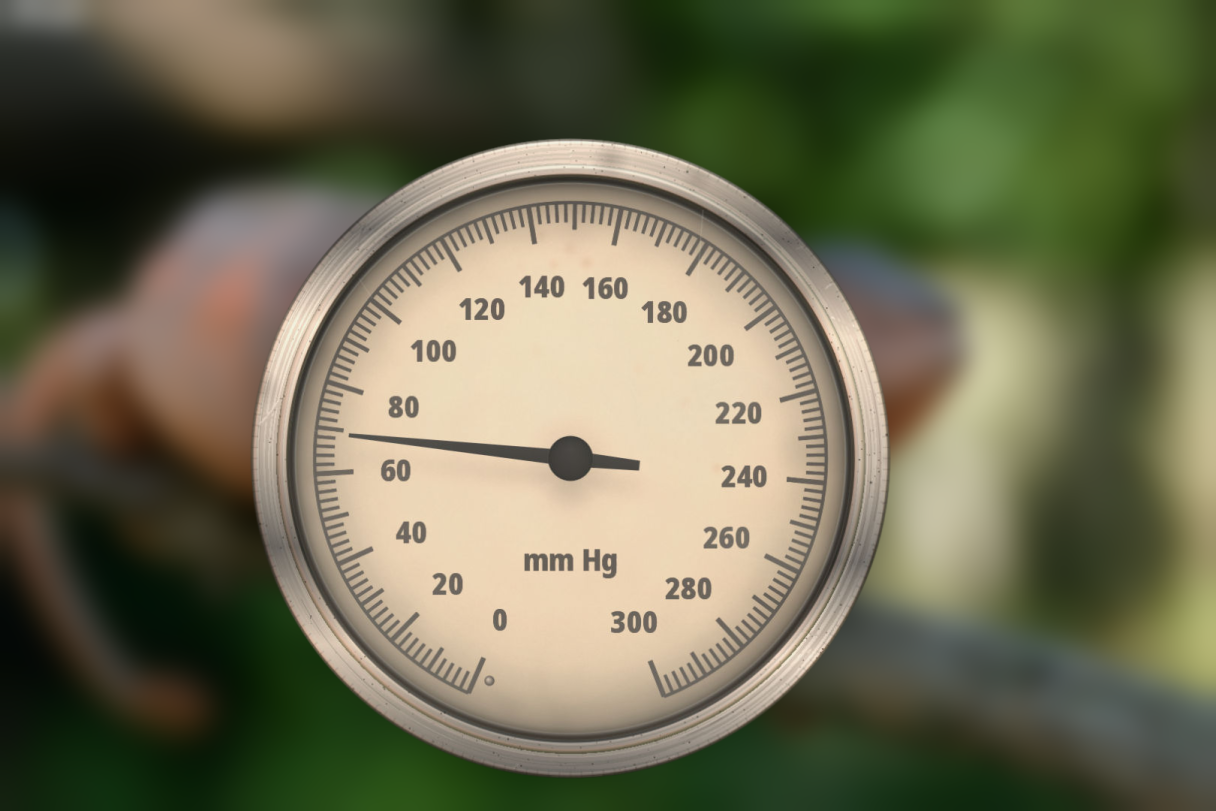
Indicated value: 69 (mmHg)
